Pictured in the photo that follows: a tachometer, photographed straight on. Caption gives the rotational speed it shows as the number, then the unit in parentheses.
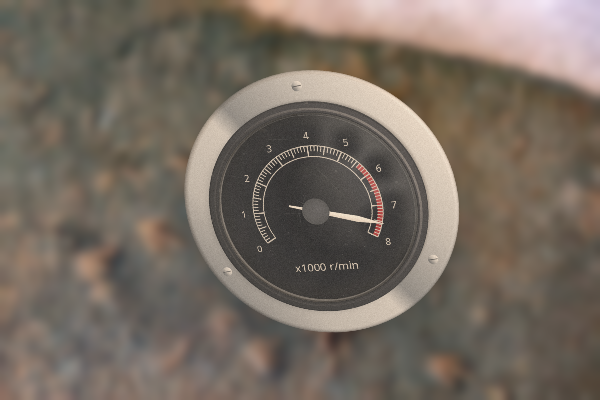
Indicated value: 7500 (rpm)
